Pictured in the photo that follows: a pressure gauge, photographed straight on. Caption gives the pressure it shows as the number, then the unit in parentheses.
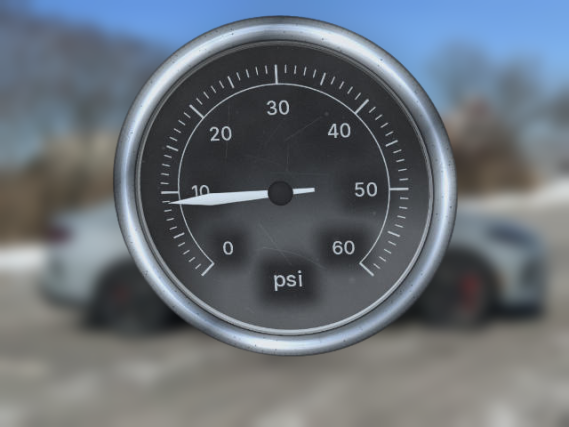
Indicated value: 9 (psi)
